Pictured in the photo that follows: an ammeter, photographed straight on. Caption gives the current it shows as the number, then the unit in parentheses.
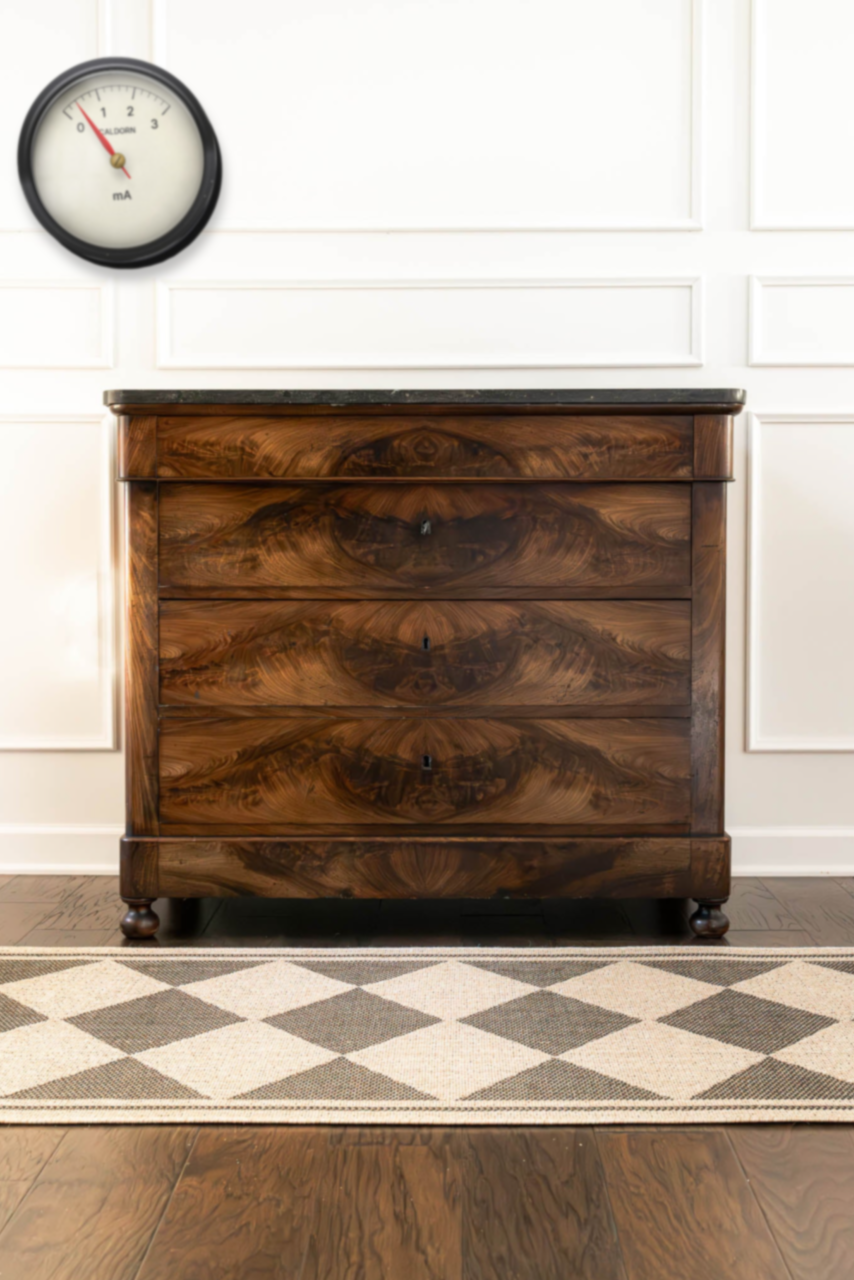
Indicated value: 0.4 (mA)
